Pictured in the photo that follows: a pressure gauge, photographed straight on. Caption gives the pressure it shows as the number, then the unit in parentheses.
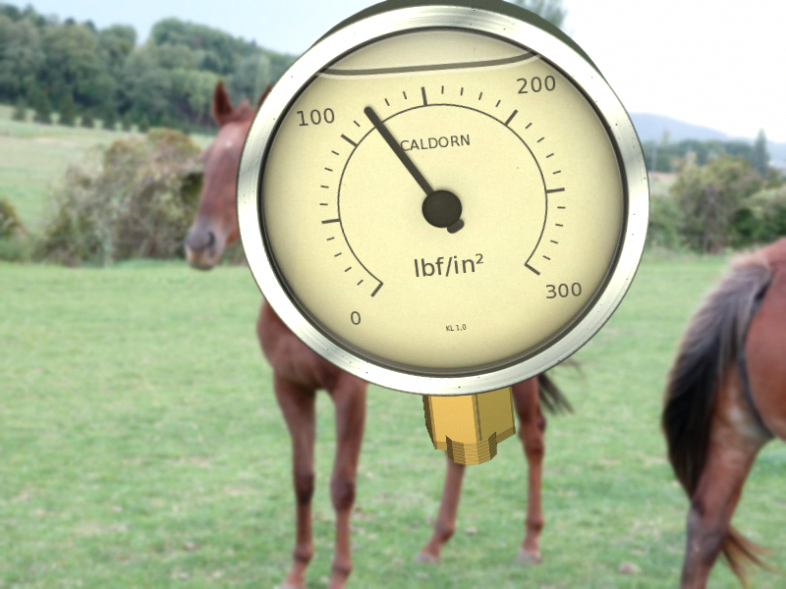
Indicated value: 120 (psi)
